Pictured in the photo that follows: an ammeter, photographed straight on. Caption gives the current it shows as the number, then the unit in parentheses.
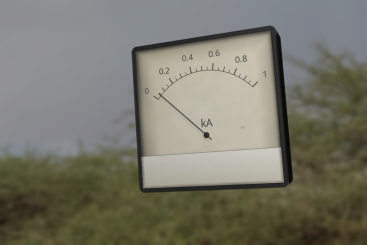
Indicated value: 0.05 (kA)
